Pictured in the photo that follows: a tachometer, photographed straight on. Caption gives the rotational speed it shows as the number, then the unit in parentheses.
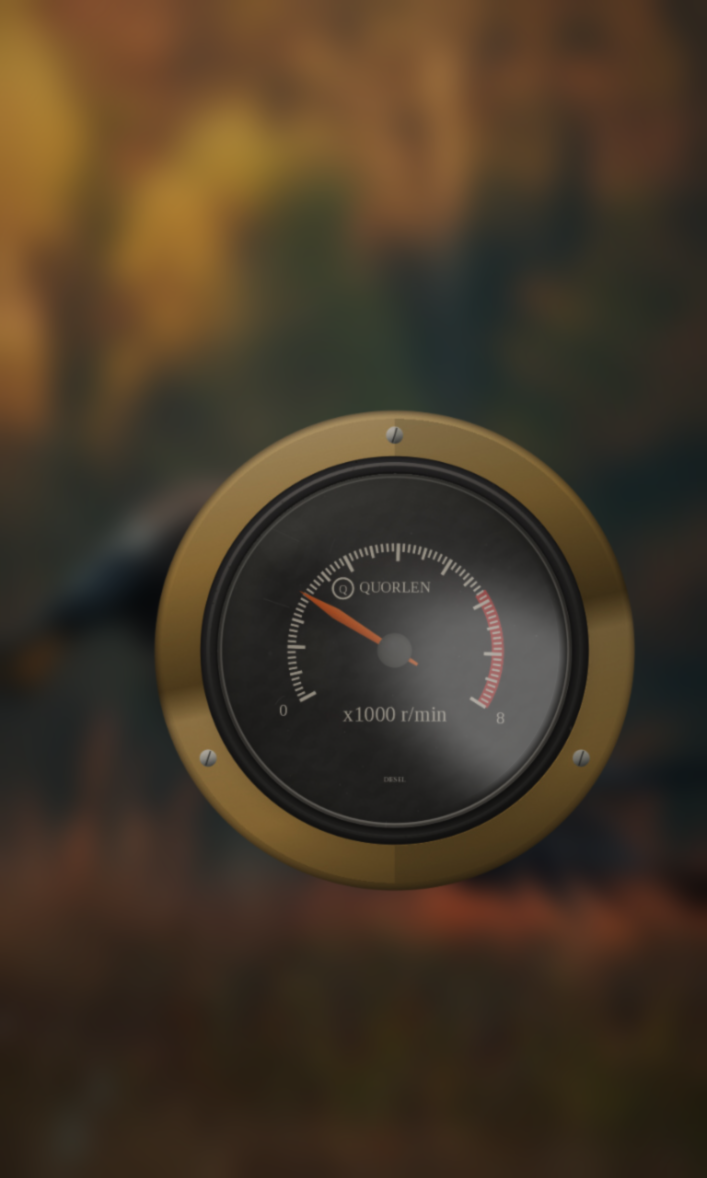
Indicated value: 2000 (rpm)
